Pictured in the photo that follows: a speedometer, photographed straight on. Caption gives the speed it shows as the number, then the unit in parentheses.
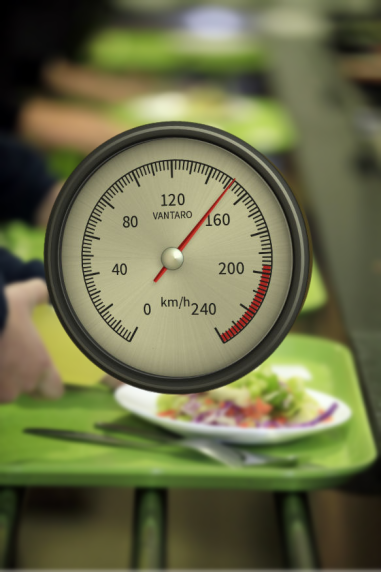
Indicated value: 152 (km/h)
